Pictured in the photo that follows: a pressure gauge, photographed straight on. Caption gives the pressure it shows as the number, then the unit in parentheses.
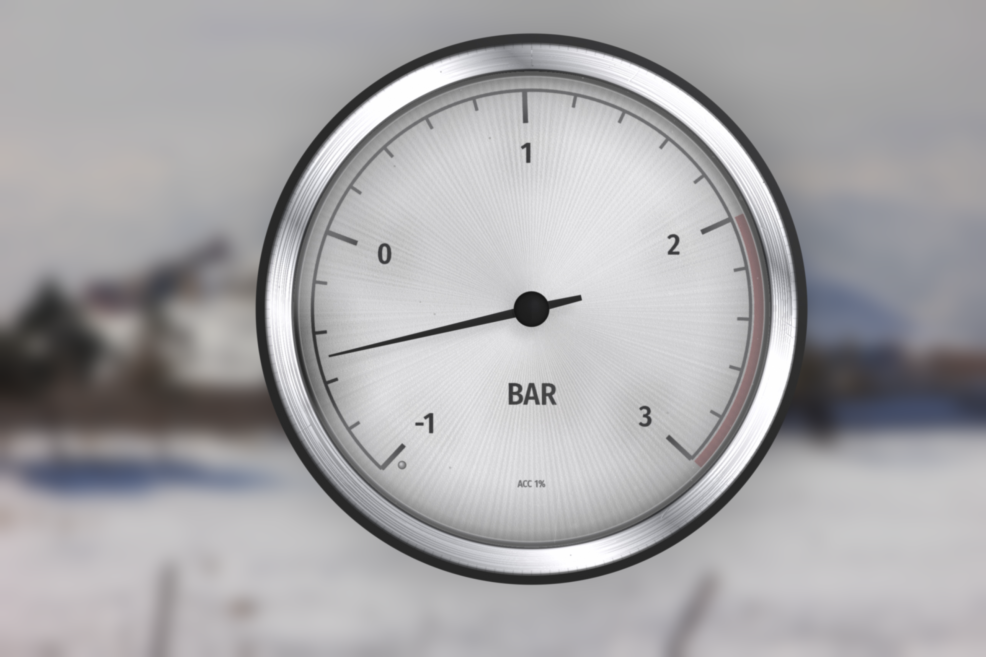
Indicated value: -0.5 (bar)
